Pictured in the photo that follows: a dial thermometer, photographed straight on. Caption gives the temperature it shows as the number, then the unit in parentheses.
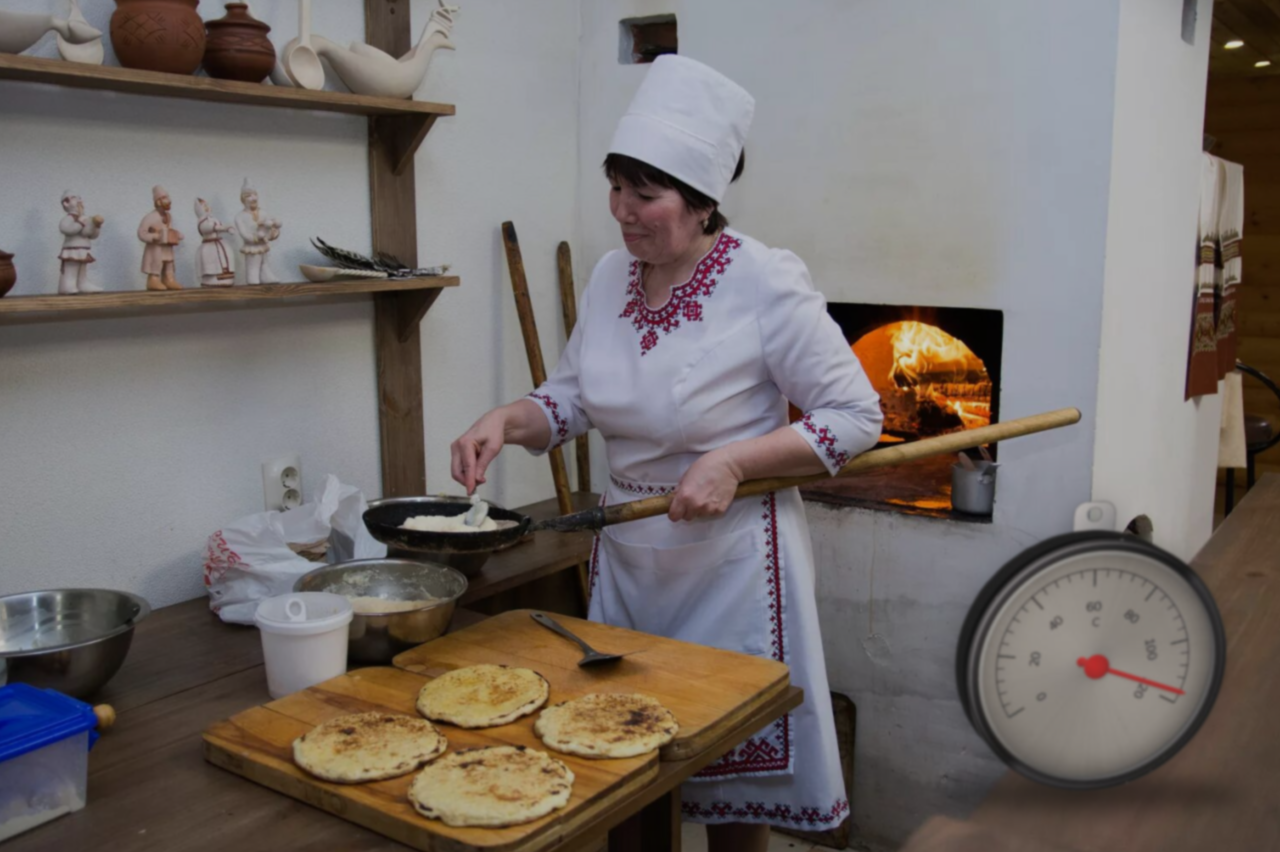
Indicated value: 116 (°C)
